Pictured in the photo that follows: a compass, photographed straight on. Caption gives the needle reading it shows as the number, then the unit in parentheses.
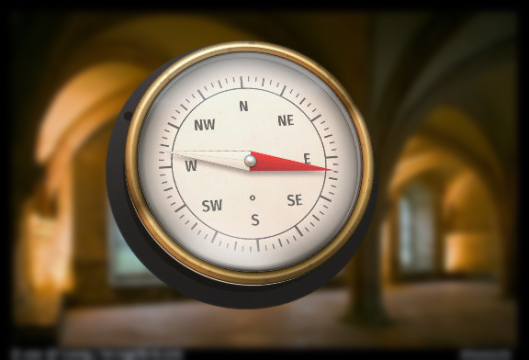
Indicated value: 100 (°)
